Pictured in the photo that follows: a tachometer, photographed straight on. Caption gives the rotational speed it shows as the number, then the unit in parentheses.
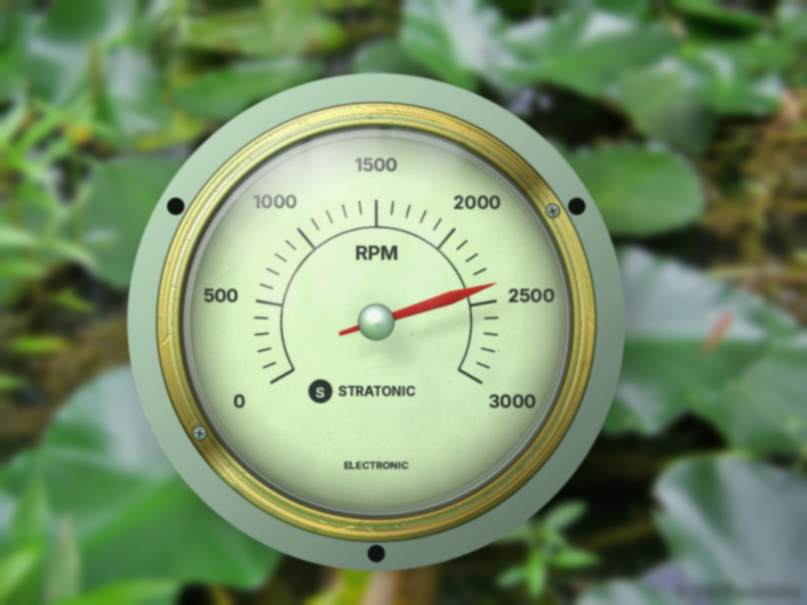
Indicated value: 2400 (rpm)
